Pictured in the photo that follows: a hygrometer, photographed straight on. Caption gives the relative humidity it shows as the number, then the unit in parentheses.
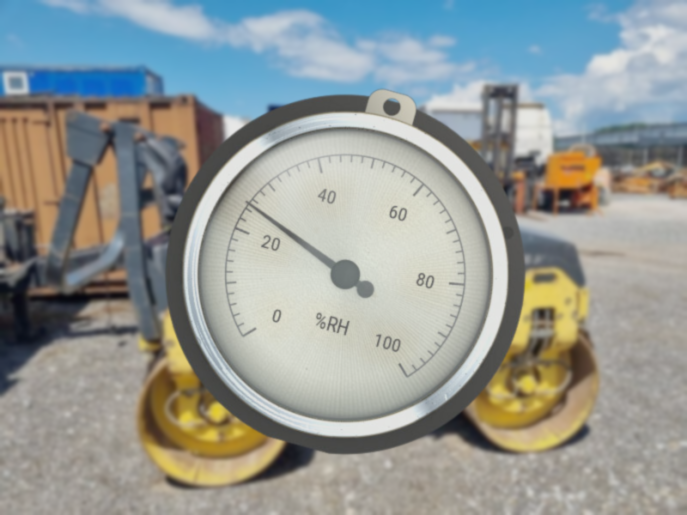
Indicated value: 25 (%)
